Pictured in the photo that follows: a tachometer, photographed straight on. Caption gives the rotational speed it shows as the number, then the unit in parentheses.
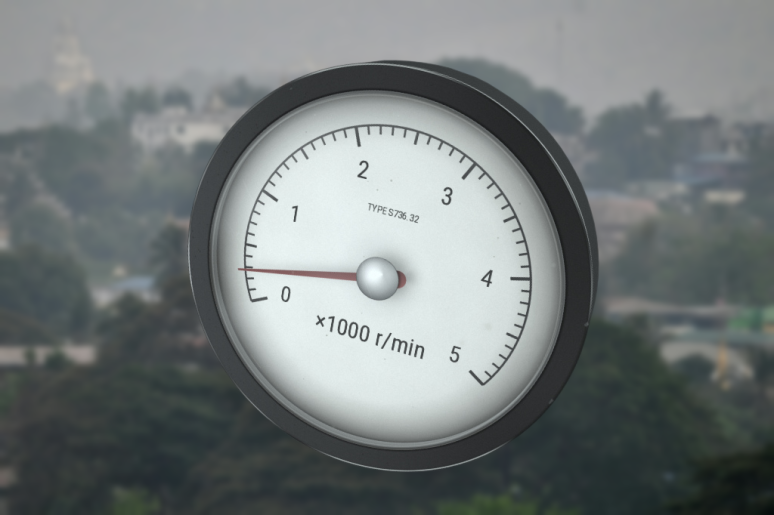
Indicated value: 300 (rpm)
